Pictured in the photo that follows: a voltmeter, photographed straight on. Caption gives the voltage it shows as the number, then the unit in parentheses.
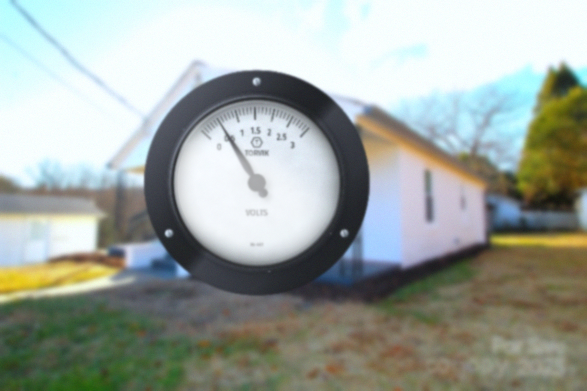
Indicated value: 0.5 (V)
